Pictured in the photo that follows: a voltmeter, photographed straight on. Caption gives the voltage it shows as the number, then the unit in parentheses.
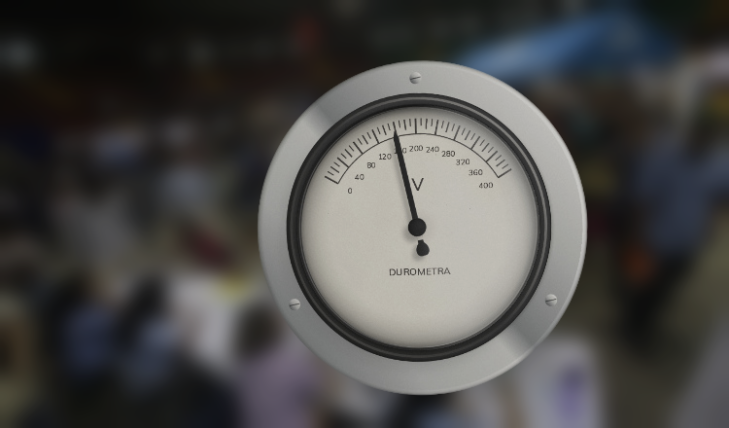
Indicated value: 160 (V)
